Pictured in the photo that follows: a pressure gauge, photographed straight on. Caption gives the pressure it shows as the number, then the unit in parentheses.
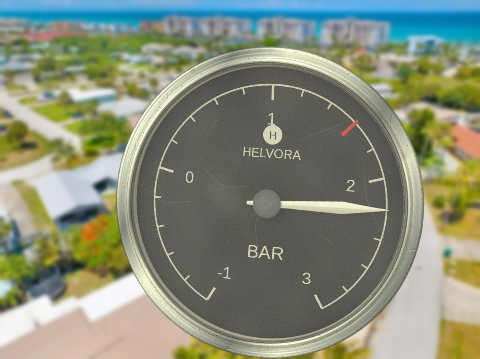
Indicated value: 2.2 (bar)
